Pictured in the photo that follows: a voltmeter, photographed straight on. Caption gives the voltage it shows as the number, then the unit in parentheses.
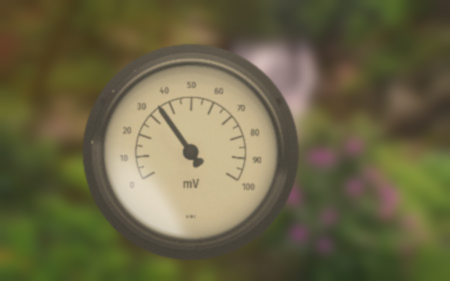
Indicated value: 35 (mV)
